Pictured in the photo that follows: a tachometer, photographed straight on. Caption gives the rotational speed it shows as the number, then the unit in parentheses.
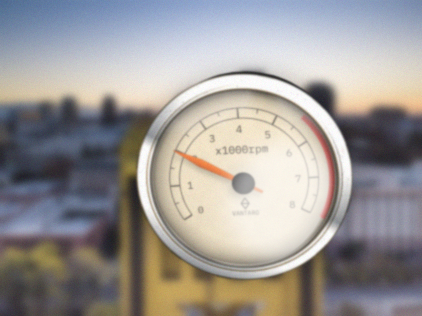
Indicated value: 2000 (rpm)
